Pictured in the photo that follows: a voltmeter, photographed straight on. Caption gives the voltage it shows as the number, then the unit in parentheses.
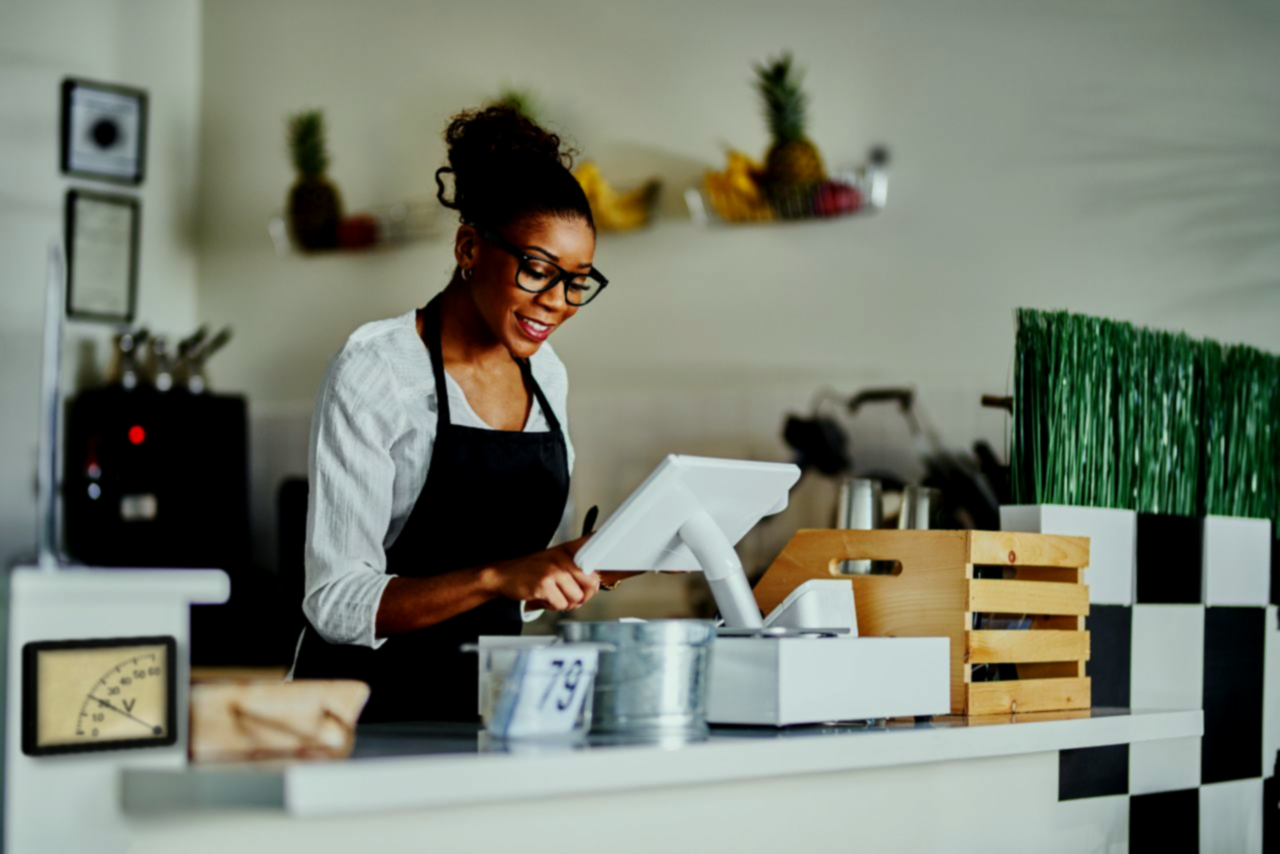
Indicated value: 20 (V)
